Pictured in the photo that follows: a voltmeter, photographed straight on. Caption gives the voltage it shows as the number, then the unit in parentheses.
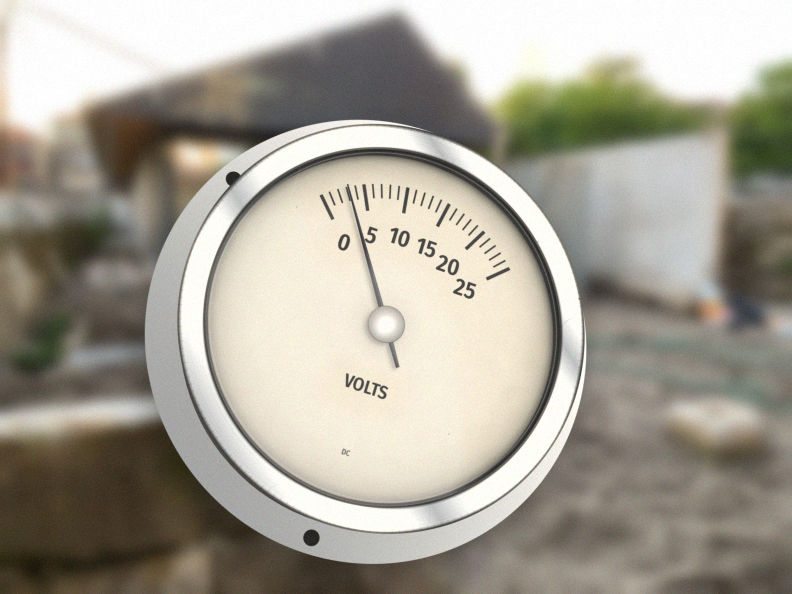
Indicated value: 3 (V)
